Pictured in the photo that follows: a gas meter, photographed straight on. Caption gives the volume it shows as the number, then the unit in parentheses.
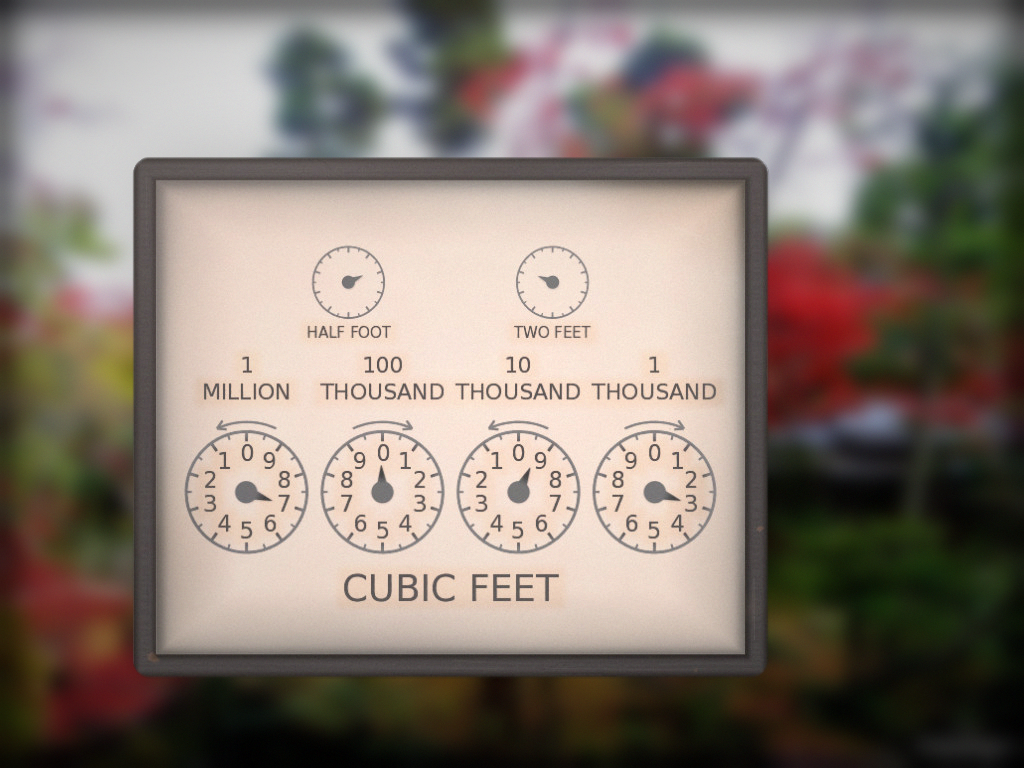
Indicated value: 699300 (ft³)
